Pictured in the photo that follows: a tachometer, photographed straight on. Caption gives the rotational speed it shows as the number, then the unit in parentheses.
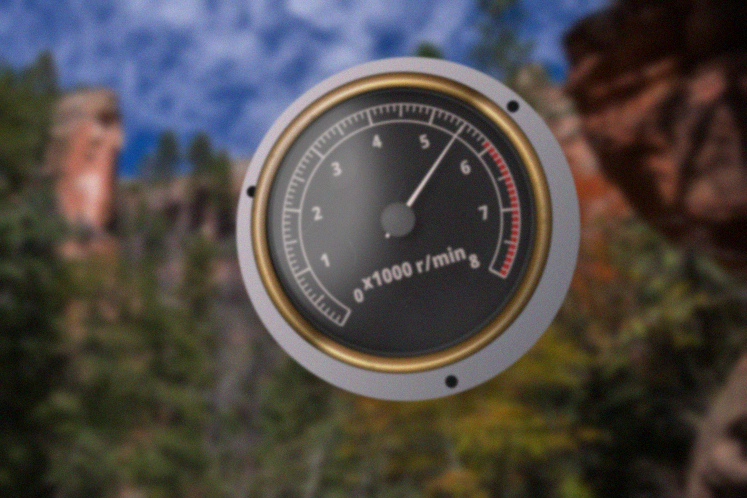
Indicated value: 5500 (rpm)
